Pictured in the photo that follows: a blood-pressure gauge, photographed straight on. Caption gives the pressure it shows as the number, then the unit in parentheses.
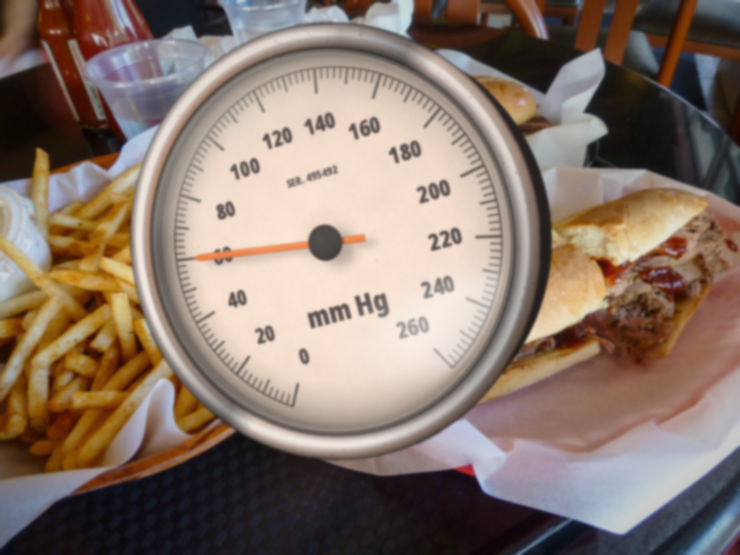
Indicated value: 60 (mmHg)
